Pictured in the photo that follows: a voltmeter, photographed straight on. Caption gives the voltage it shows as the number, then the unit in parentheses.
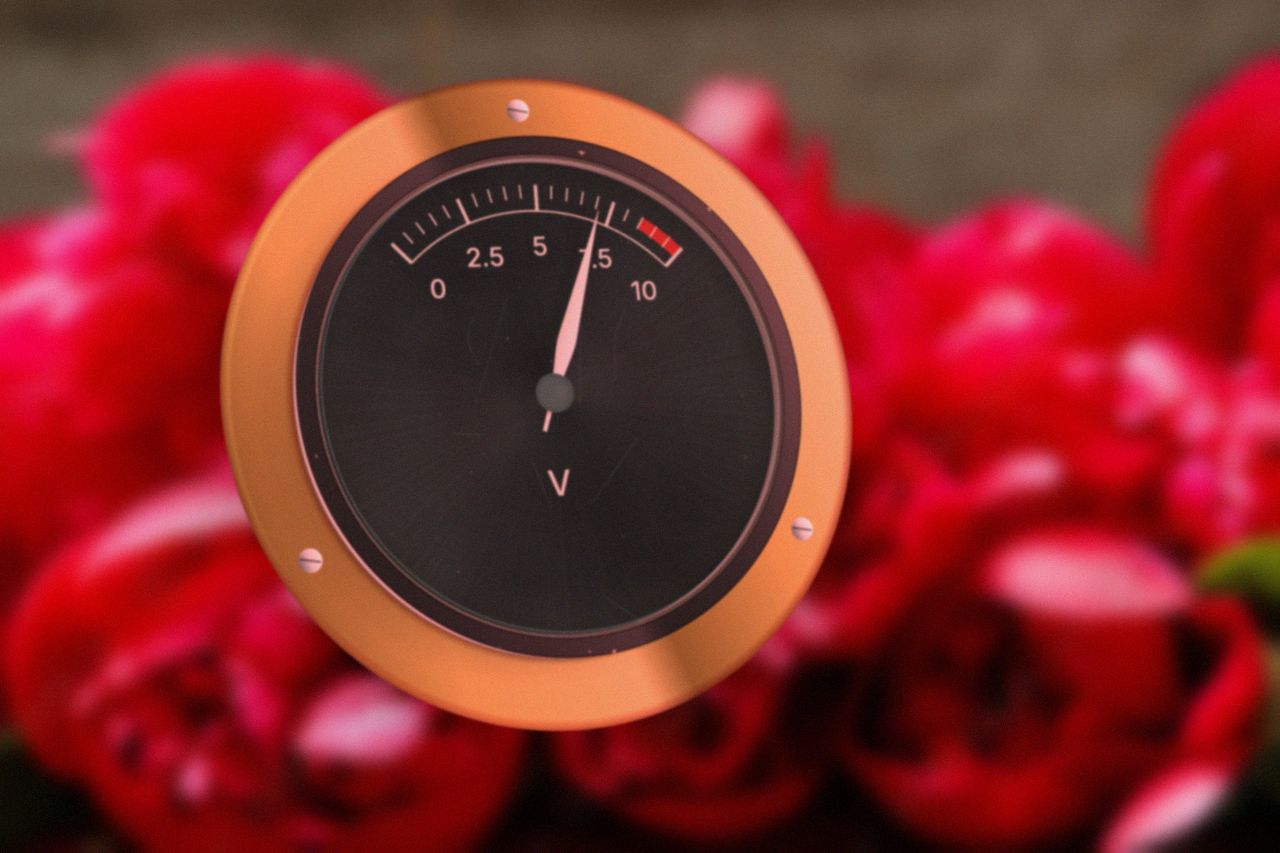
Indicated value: 7 (V)
